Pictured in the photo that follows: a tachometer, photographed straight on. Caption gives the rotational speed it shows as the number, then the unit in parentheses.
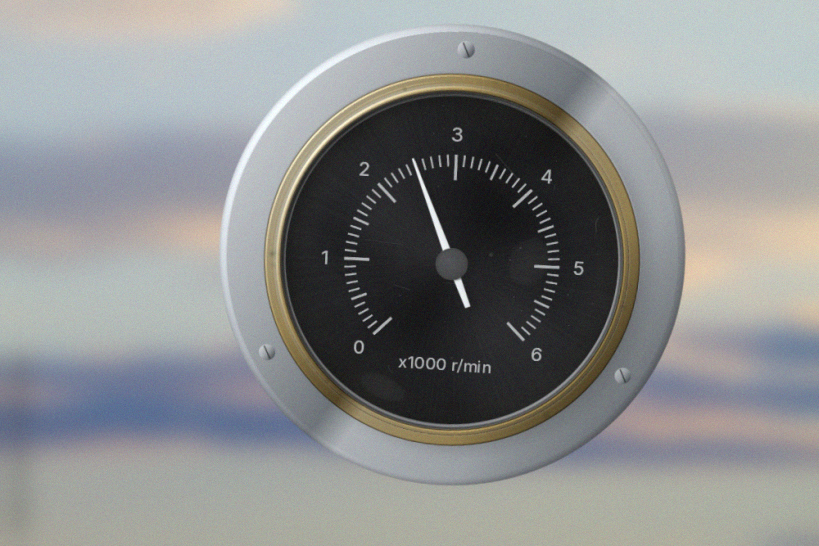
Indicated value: 2500 (rpm)
